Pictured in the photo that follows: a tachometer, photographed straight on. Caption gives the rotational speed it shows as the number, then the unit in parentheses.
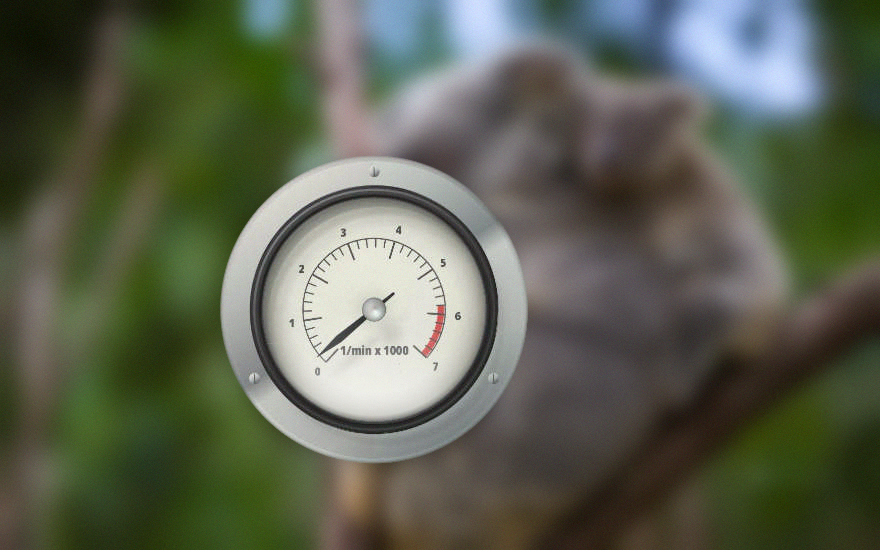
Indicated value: 200 (rpm)
